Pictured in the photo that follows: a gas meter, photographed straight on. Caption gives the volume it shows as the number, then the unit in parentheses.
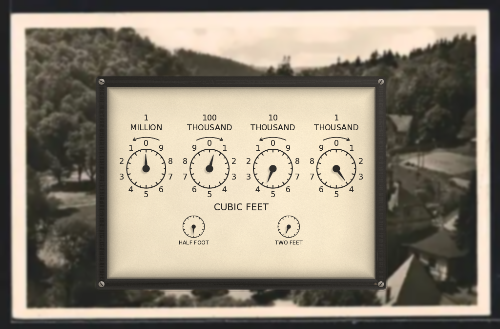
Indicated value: 4400 (ft³)
